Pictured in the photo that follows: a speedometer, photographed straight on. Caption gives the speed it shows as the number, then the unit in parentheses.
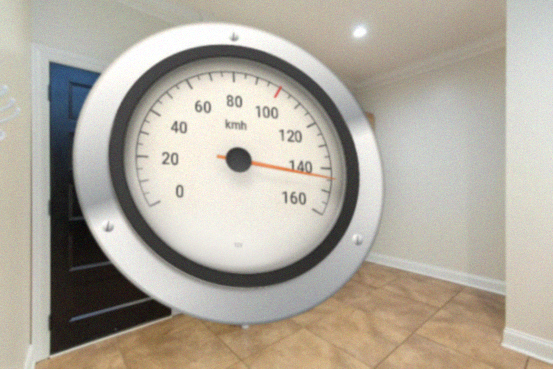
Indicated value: 145 (km/h)
